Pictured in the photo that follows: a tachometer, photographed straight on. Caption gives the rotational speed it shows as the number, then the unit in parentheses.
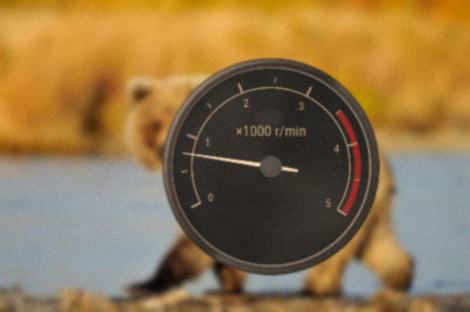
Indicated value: 750 (rpm)
